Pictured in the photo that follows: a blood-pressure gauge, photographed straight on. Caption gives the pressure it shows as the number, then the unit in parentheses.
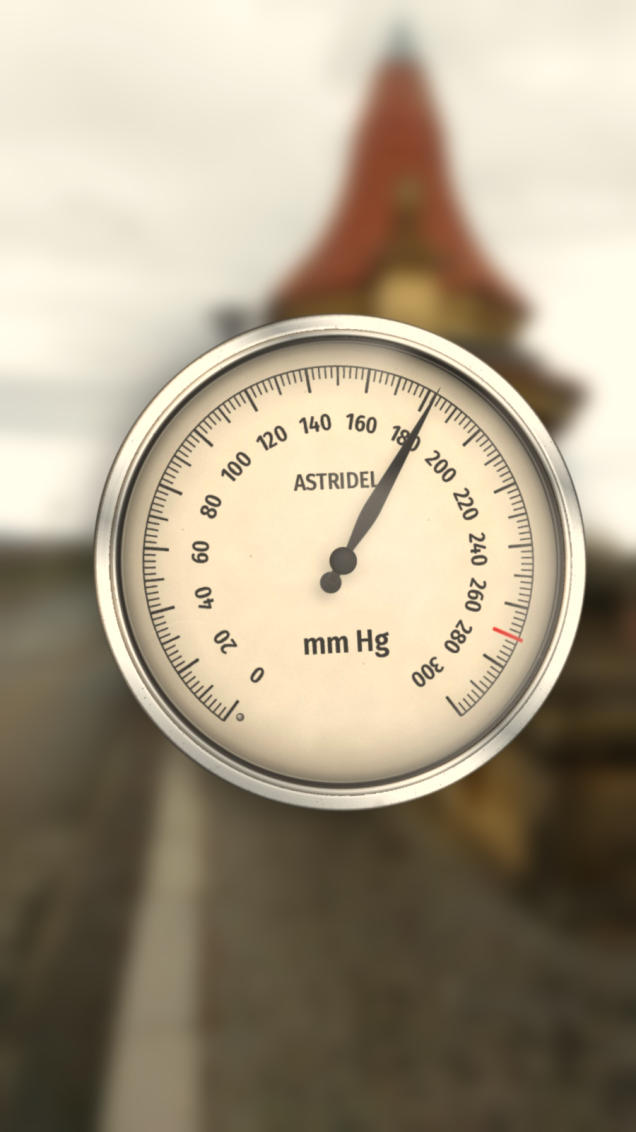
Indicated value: 182 (mmHg)
